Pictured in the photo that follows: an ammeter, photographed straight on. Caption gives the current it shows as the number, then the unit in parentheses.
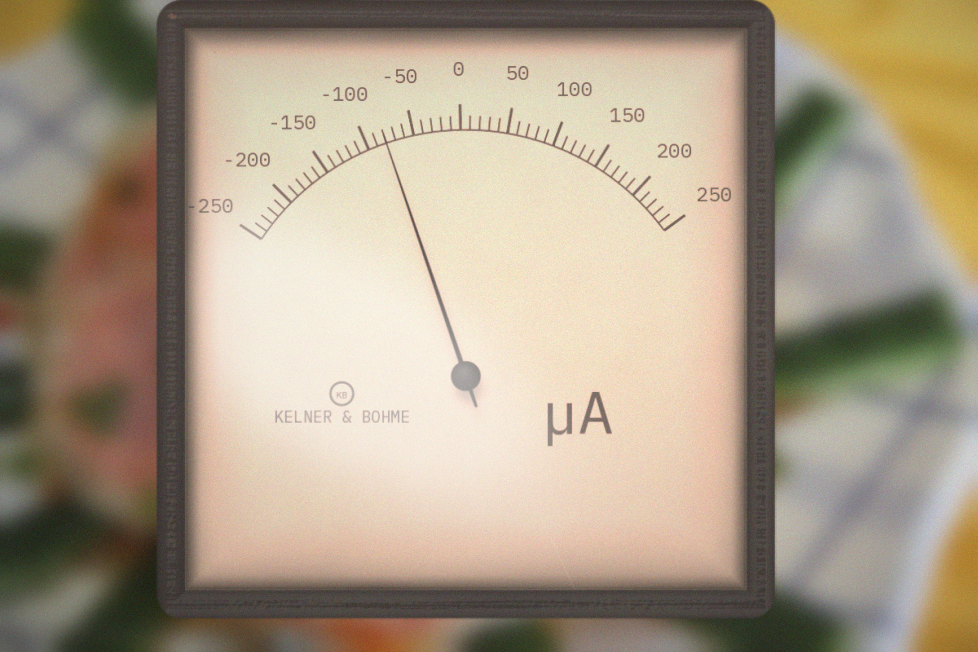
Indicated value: -80 (µA)
